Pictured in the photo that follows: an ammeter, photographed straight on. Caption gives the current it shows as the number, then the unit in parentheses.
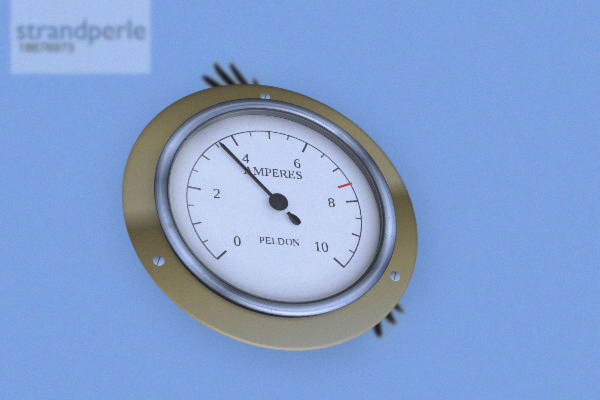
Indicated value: 3.5 (A)
